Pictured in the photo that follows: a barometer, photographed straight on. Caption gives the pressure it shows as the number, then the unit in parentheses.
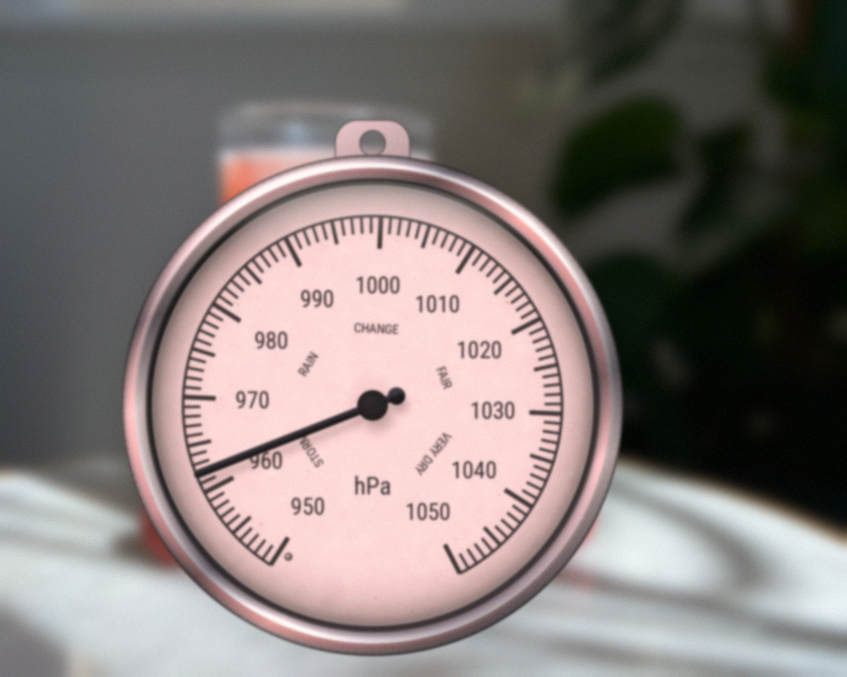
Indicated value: 962 (hPa)
